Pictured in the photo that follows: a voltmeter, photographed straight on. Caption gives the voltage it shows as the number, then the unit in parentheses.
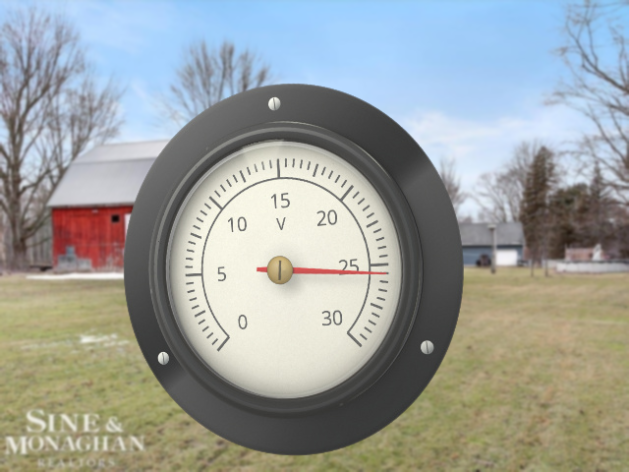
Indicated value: 25.5 (V)
